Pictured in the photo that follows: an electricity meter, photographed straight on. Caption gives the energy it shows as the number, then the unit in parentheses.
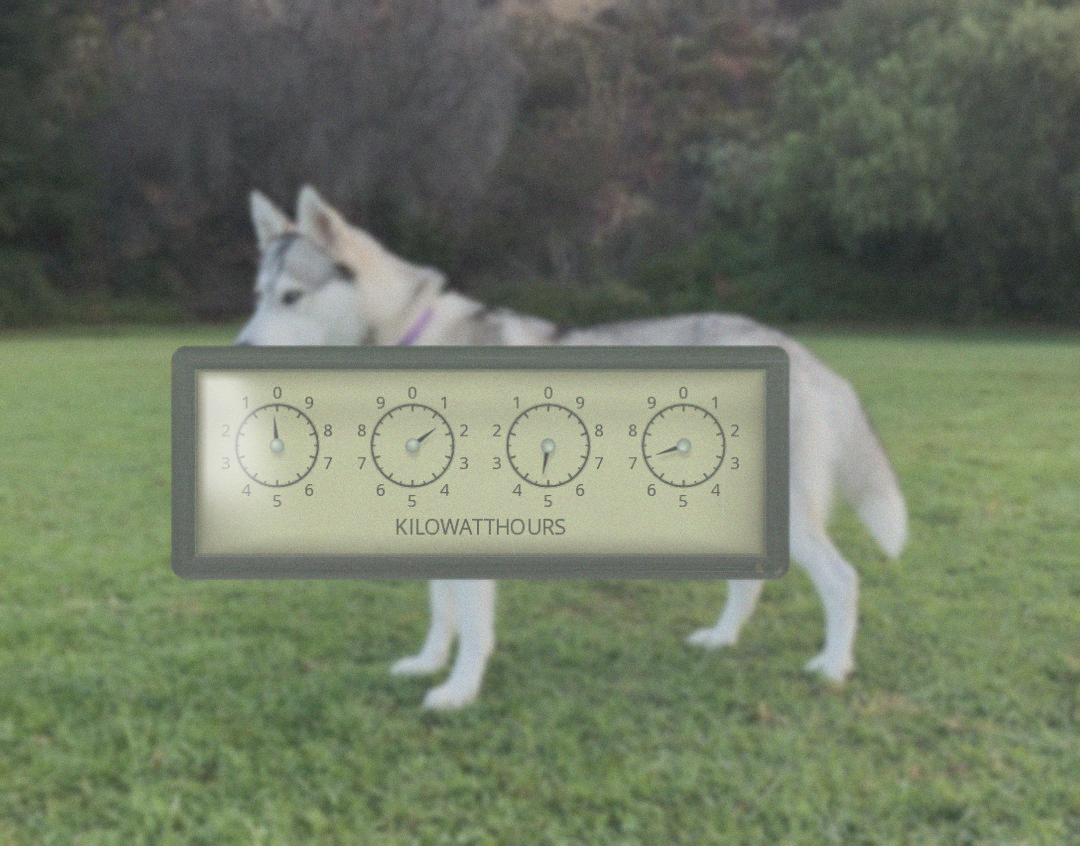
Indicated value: 147 (kWh)
